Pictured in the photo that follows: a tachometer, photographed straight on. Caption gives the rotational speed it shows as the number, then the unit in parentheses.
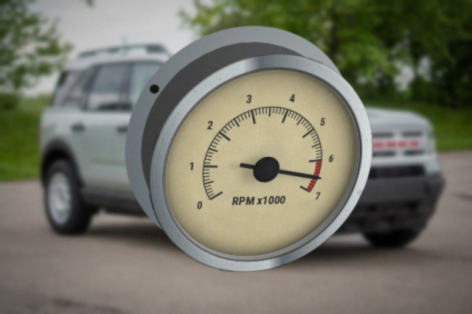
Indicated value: 6500 (rpm)
